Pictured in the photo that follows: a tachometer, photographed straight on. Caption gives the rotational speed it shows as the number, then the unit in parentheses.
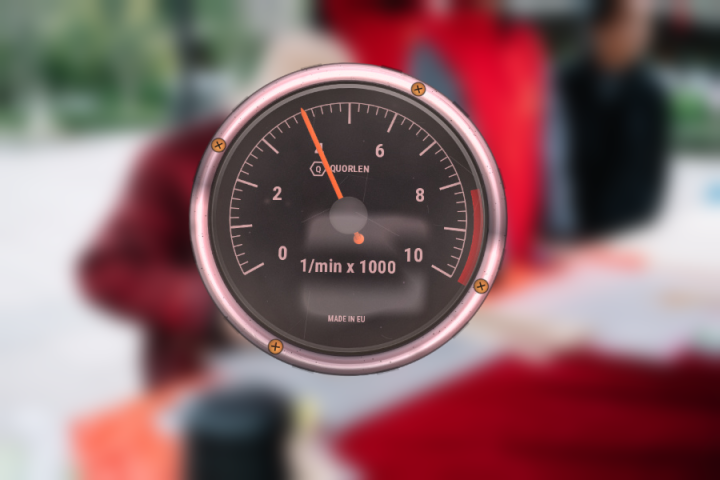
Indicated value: 4000 (rpm)
